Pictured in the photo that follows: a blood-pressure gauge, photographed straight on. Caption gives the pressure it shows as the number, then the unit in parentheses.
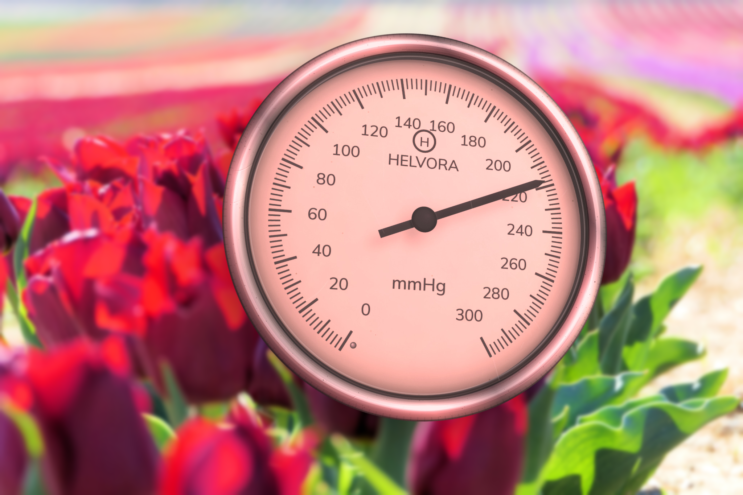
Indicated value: 218 (mmHg)
